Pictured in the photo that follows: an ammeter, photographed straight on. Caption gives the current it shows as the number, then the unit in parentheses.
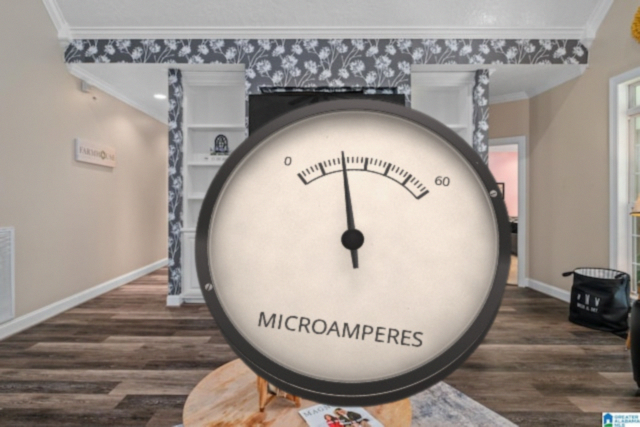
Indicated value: 20 (µA)
